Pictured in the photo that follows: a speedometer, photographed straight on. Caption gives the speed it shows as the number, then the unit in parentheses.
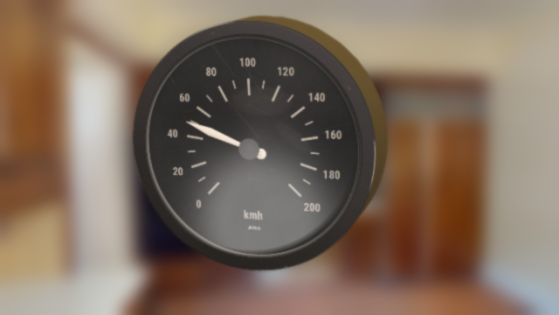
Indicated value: 50 (km/h)
